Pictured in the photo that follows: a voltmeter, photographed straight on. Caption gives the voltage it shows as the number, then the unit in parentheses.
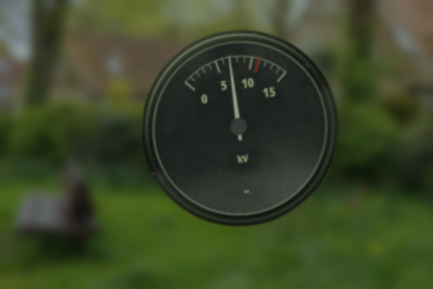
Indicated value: 7 (kV)
